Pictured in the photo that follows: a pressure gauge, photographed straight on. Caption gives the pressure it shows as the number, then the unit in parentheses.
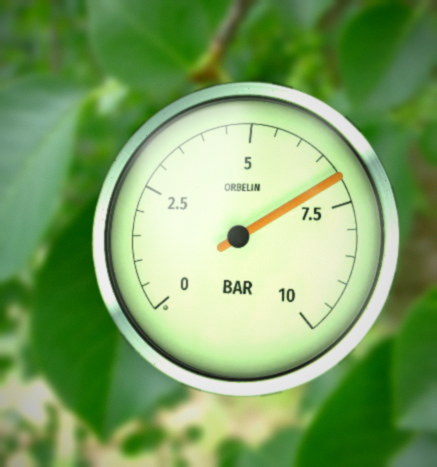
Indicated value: 7 (bar)
